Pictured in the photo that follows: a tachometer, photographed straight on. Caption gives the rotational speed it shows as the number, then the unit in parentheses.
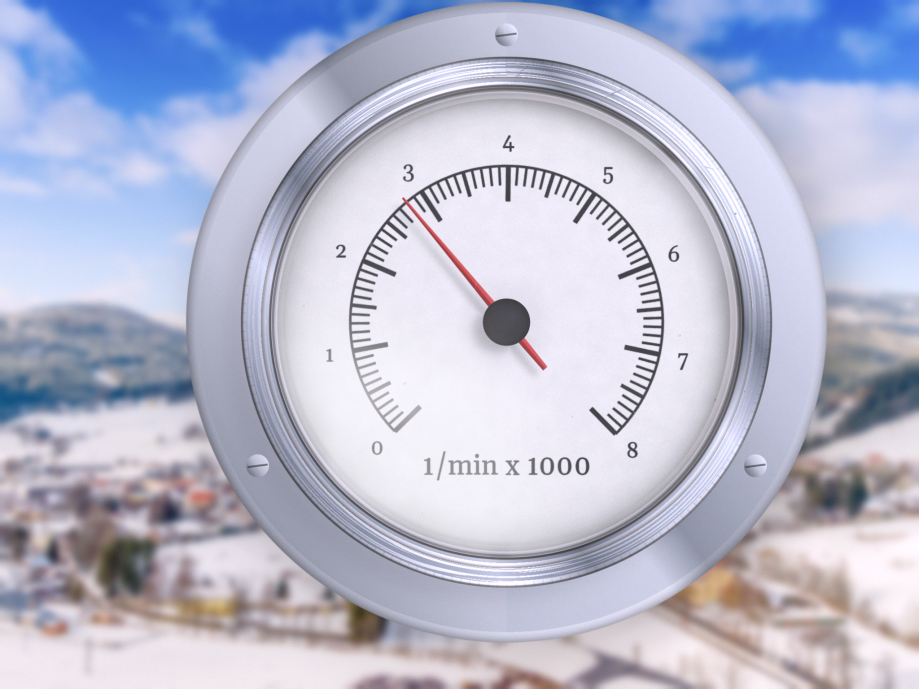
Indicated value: 2800 (rpm)
